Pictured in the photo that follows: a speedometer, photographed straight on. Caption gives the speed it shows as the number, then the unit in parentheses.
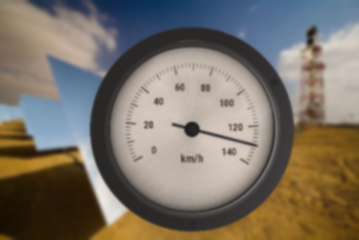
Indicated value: 130 (km/h)
